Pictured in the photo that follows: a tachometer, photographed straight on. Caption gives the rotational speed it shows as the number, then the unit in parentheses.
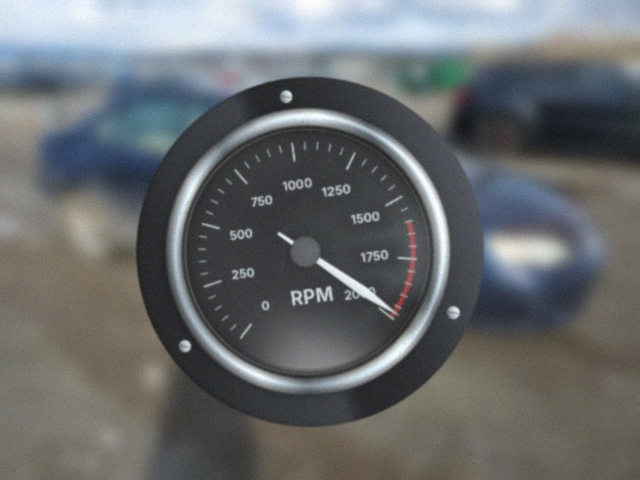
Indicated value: 1975 (rpm)
